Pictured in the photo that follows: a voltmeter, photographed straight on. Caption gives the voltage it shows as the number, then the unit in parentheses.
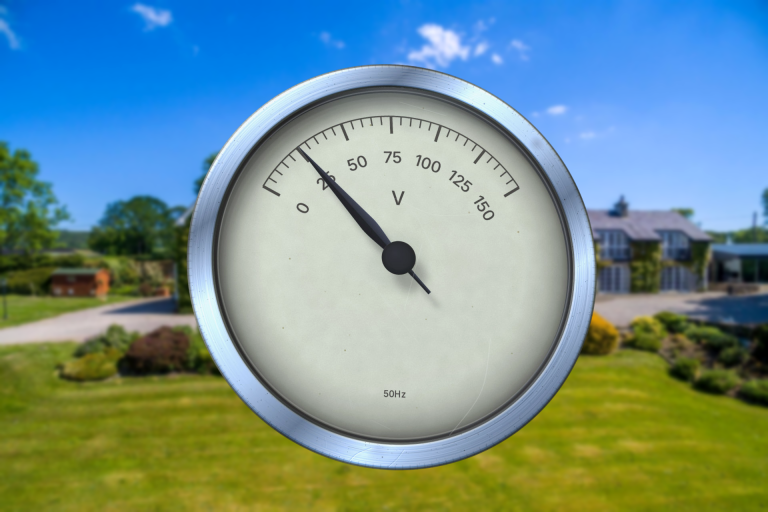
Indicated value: 25 (V)
